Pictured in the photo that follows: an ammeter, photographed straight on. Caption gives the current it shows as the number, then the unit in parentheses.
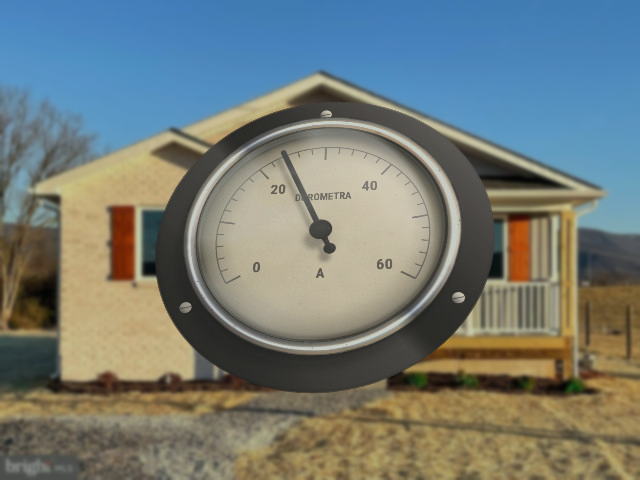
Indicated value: 24 (A)
